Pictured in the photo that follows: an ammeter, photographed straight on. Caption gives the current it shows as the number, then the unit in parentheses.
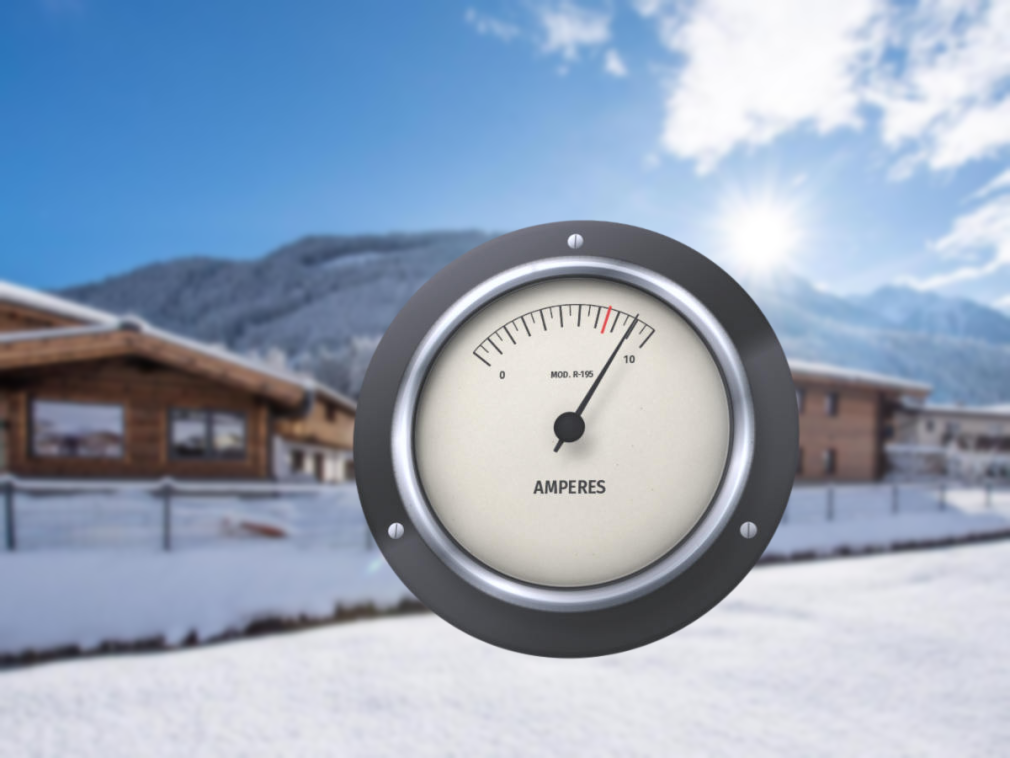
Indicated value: 9 (A)
